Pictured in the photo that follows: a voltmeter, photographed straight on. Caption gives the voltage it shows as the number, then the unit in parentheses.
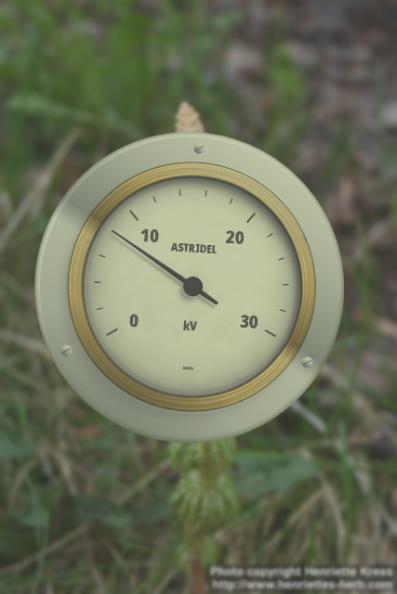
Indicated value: 8 (kV)
